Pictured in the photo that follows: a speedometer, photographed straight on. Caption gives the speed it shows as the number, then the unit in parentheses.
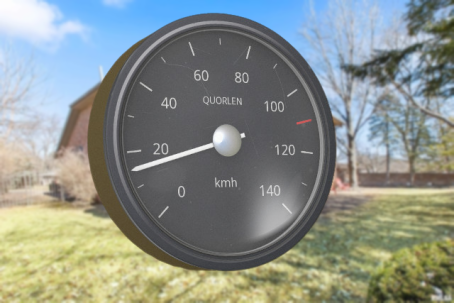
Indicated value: 15 (km/h)
